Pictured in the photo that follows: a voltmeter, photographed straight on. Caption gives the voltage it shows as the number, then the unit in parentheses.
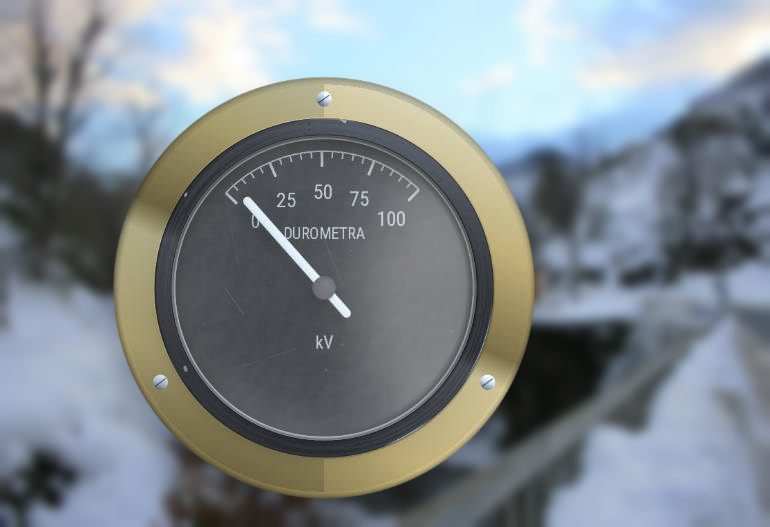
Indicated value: 5 (kV)
